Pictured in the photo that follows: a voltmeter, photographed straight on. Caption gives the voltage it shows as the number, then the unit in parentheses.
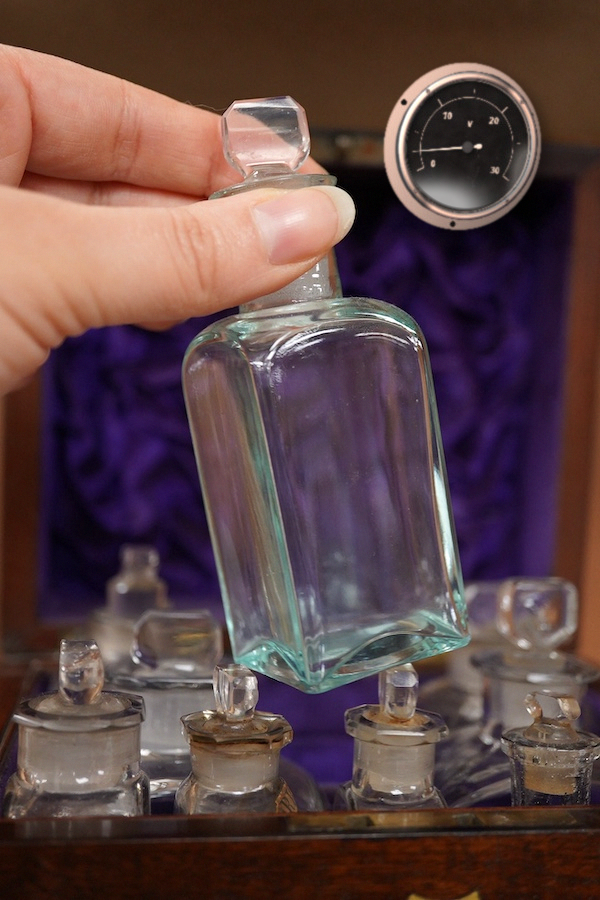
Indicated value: 2.5 (V)
